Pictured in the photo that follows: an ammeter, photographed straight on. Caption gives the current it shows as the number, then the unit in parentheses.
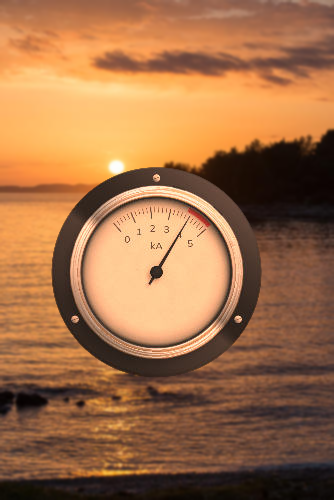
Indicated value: 4 (kA)
